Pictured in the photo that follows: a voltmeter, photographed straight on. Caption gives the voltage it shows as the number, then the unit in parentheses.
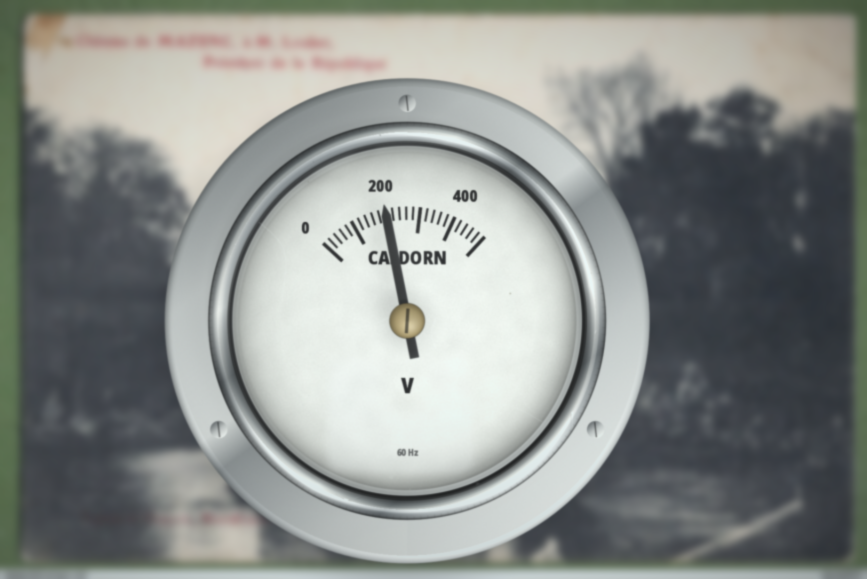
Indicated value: 200 (V)
